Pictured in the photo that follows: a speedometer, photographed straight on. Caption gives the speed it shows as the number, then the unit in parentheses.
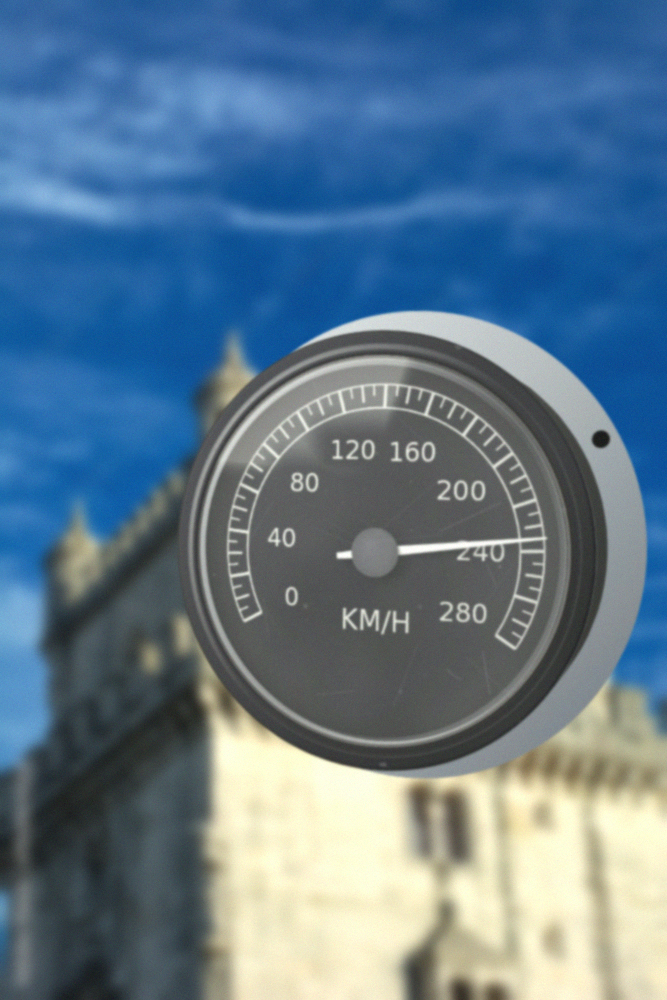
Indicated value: 235 (km/h)
